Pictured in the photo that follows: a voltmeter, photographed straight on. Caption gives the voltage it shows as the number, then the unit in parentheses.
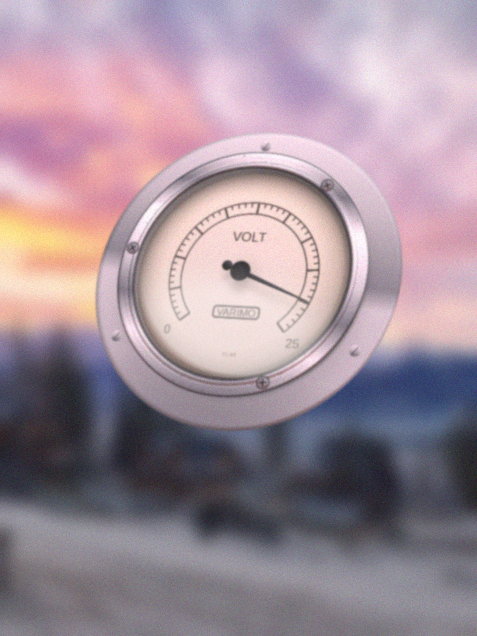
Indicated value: 22.5 (V)
